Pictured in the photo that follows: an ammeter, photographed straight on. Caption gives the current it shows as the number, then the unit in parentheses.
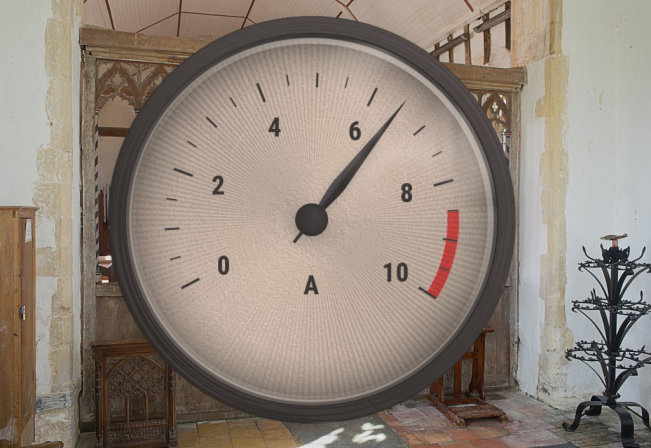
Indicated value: 6.5 (A)
